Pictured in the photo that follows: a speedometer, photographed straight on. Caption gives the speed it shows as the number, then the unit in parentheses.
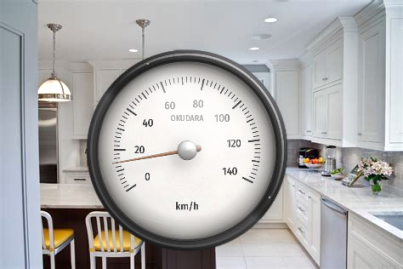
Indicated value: 14 (km/h)
